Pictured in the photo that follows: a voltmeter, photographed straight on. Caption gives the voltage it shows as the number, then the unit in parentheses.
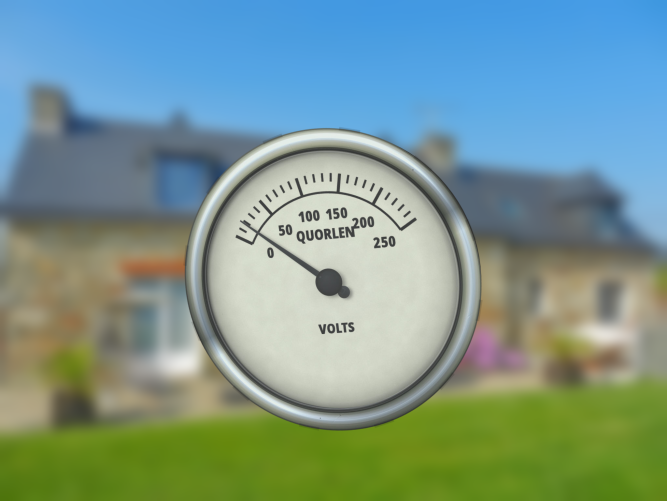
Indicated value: 20 (V)
